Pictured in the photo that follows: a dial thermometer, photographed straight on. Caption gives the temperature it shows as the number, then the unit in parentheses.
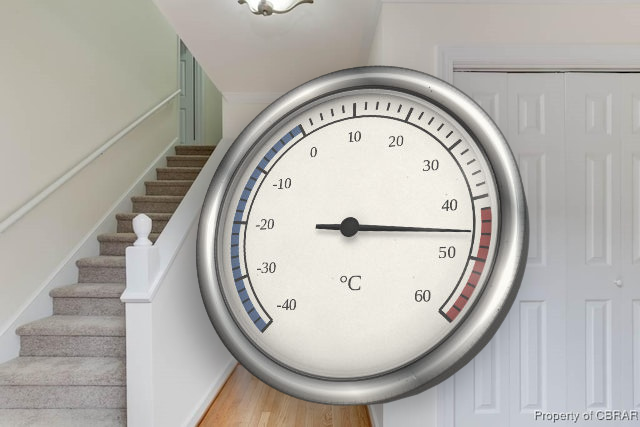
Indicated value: 46 (°C)
